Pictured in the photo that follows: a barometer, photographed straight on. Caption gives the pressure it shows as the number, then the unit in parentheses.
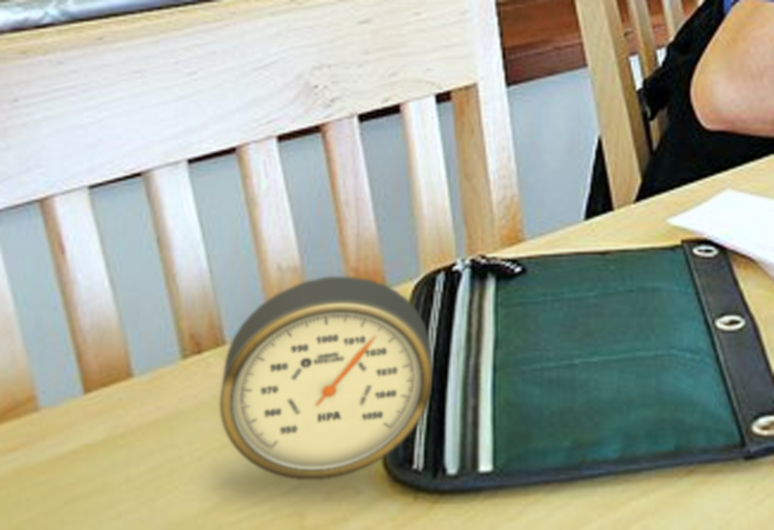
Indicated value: 1015 (hPa)
